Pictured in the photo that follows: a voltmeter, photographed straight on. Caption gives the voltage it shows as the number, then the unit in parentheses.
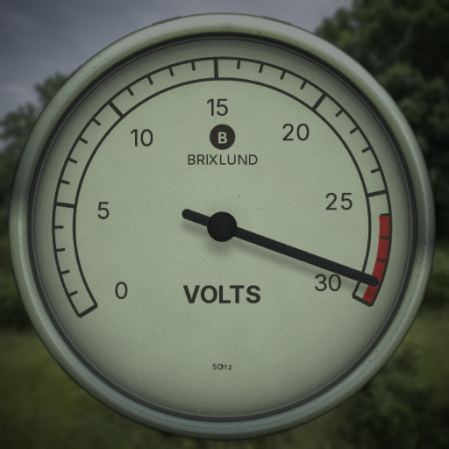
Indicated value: 29 (V)
